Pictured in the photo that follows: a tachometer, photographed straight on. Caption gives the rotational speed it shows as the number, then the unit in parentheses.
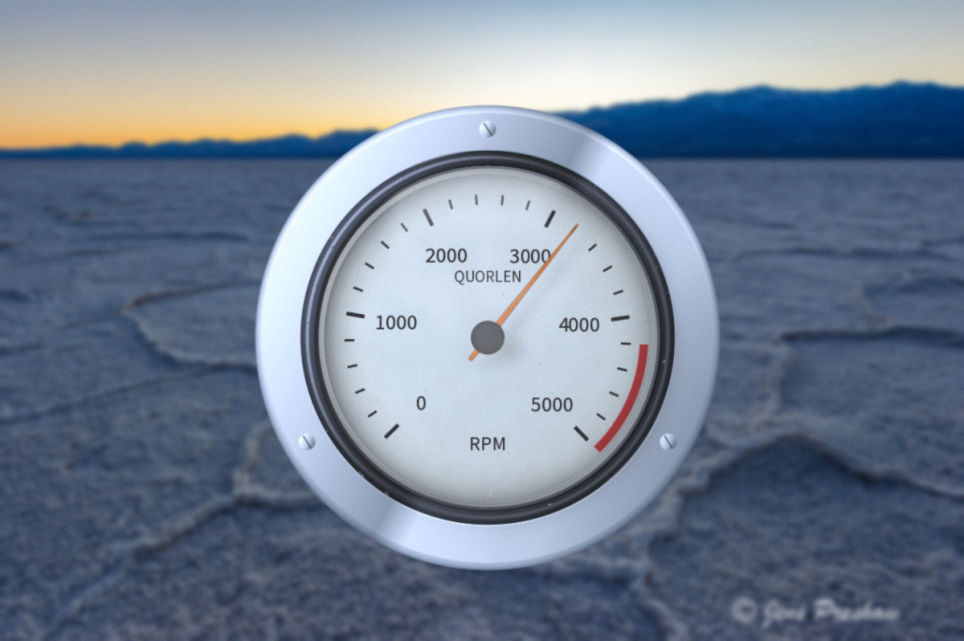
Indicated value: 3200 (rpm)
